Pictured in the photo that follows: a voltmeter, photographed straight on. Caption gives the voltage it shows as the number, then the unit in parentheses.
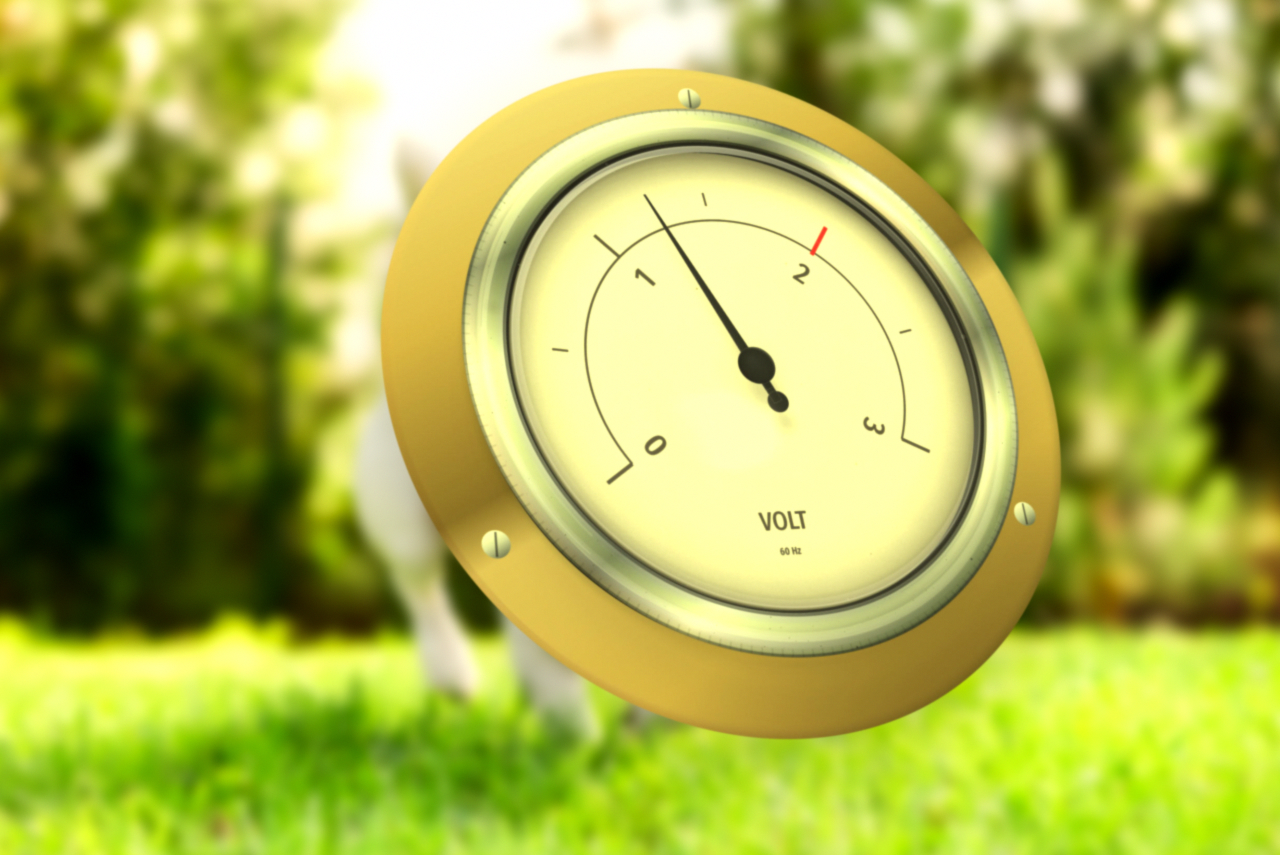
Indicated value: 1.25 (V)
